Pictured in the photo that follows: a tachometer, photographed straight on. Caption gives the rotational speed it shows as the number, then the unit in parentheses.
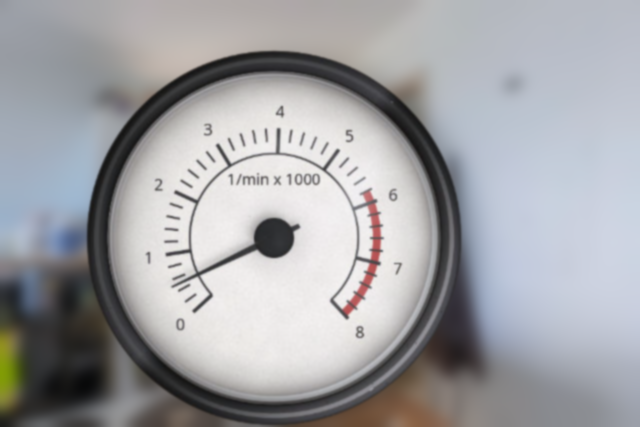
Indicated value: 500 (rpm)
